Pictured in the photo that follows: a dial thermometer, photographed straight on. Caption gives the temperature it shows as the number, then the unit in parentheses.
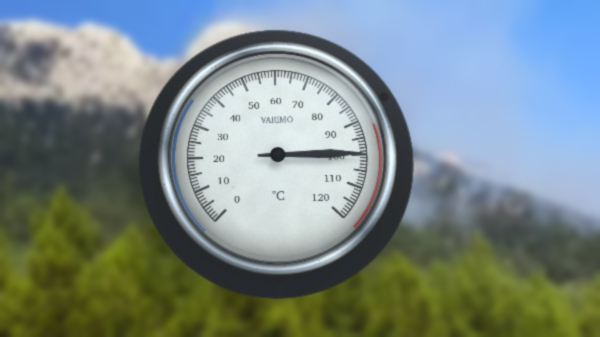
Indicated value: 100 (°C)
